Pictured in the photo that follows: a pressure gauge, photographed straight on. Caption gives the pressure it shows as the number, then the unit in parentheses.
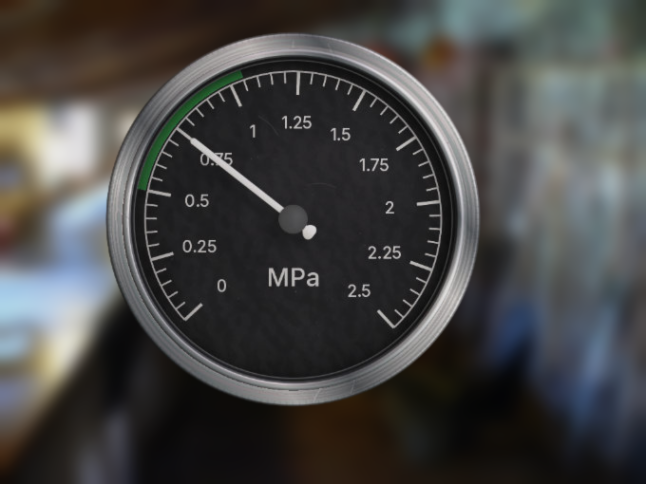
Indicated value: 0.75 (MPa)
